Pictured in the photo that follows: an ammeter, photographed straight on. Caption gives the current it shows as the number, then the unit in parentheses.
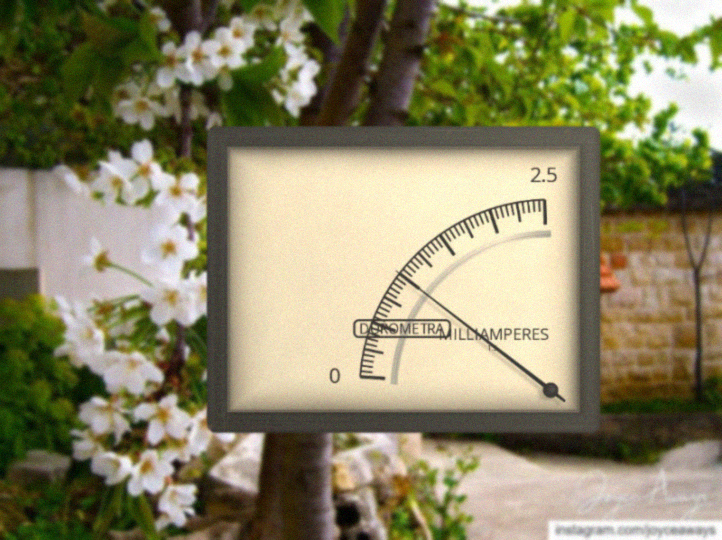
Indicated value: 1 (mA)
